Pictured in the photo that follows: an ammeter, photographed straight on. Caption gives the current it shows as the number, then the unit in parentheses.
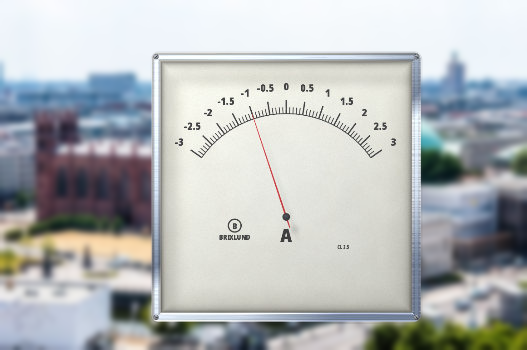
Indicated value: -1 (A)
